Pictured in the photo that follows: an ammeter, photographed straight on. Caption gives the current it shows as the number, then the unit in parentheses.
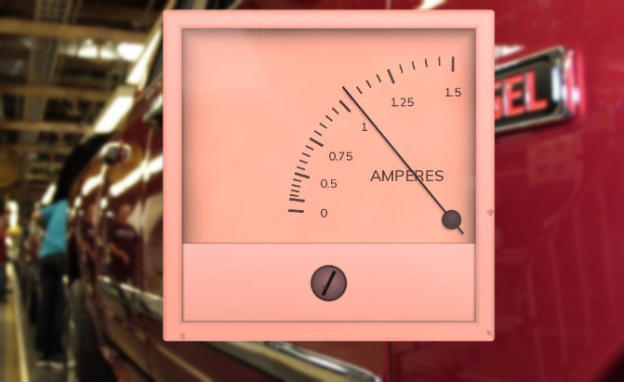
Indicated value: 1.05 (A)
